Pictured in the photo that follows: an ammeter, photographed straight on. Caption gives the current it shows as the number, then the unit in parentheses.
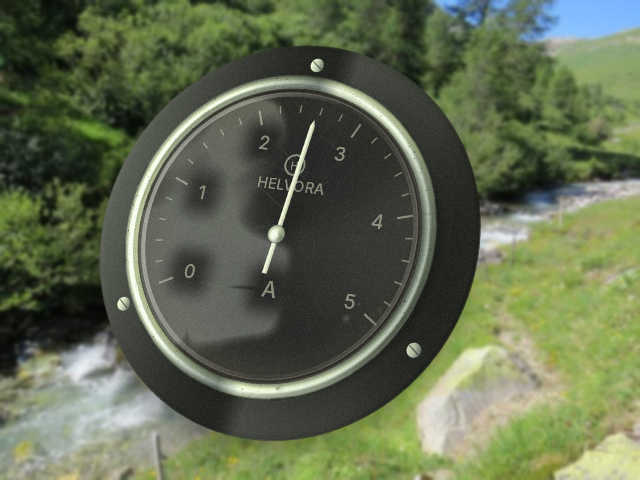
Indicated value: 2.6 (A)
